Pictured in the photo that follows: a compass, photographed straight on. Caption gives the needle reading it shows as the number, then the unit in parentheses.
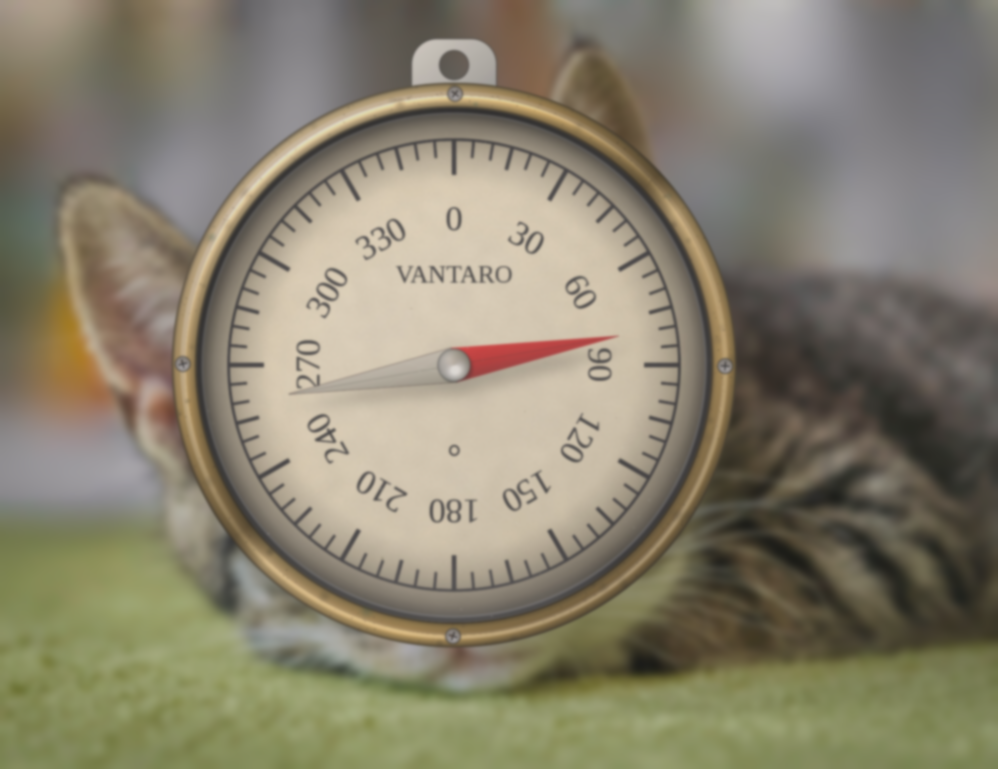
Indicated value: 80 (°)
